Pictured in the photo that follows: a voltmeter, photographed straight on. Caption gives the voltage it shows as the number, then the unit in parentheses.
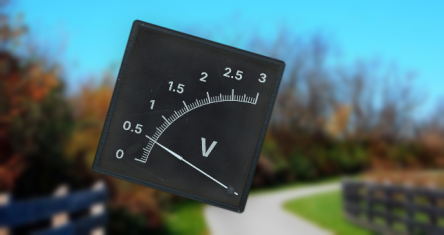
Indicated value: 0.5 (V)
